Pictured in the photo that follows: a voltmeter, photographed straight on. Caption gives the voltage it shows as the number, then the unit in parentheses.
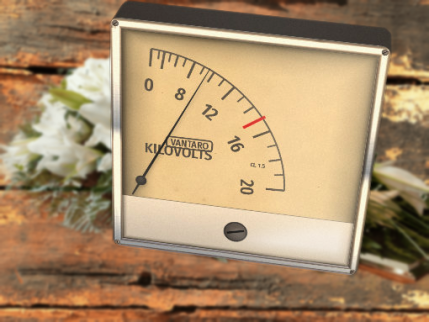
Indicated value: 9.5 (kV)
